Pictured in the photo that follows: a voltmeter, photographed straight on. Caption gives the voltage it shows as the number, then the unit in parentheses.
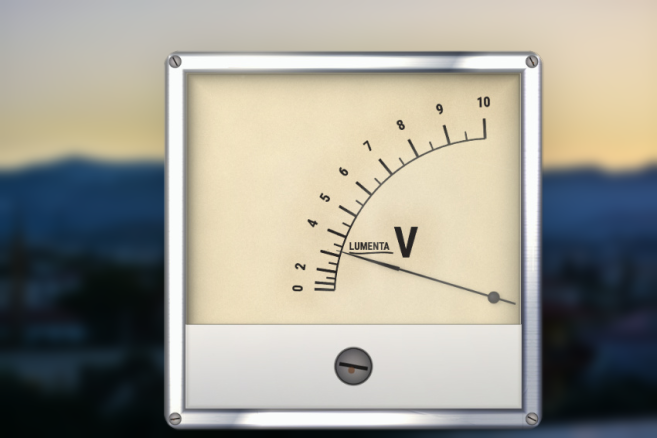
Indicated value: 3.25 (V)
